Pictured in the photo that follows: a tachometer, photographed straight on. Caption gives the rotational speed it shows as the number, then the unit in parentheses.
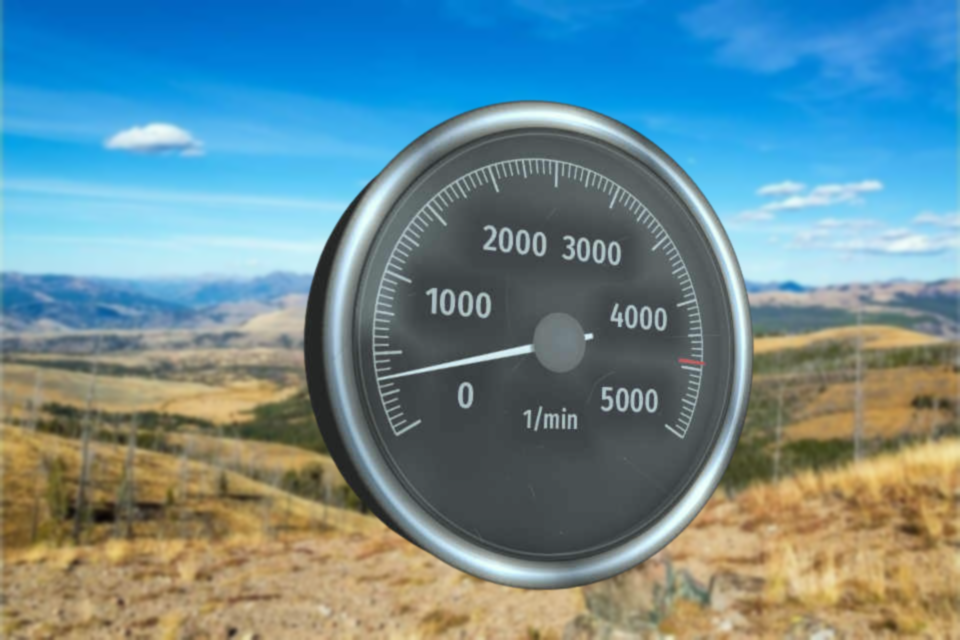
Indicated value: 350 (rpm)
